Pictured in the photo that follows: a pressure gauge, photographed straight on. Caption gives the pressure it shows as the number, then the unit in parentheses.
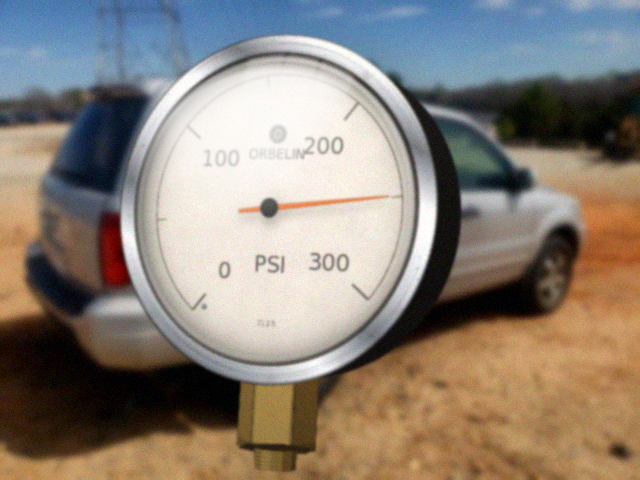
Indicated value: 250 (psi)
